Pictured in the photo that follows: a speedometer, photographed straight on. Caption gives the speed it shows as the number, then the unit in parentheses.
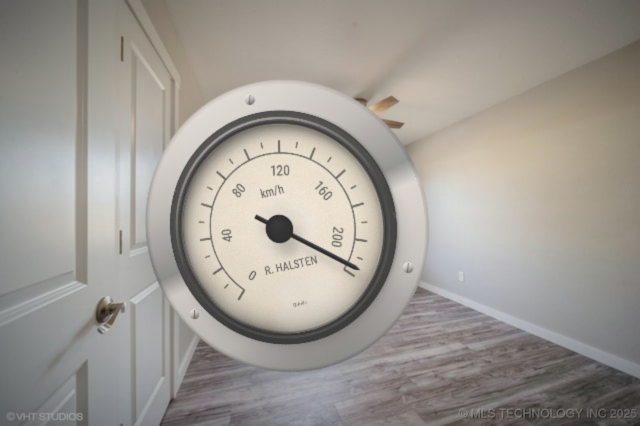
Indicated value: 215 (km/h)
